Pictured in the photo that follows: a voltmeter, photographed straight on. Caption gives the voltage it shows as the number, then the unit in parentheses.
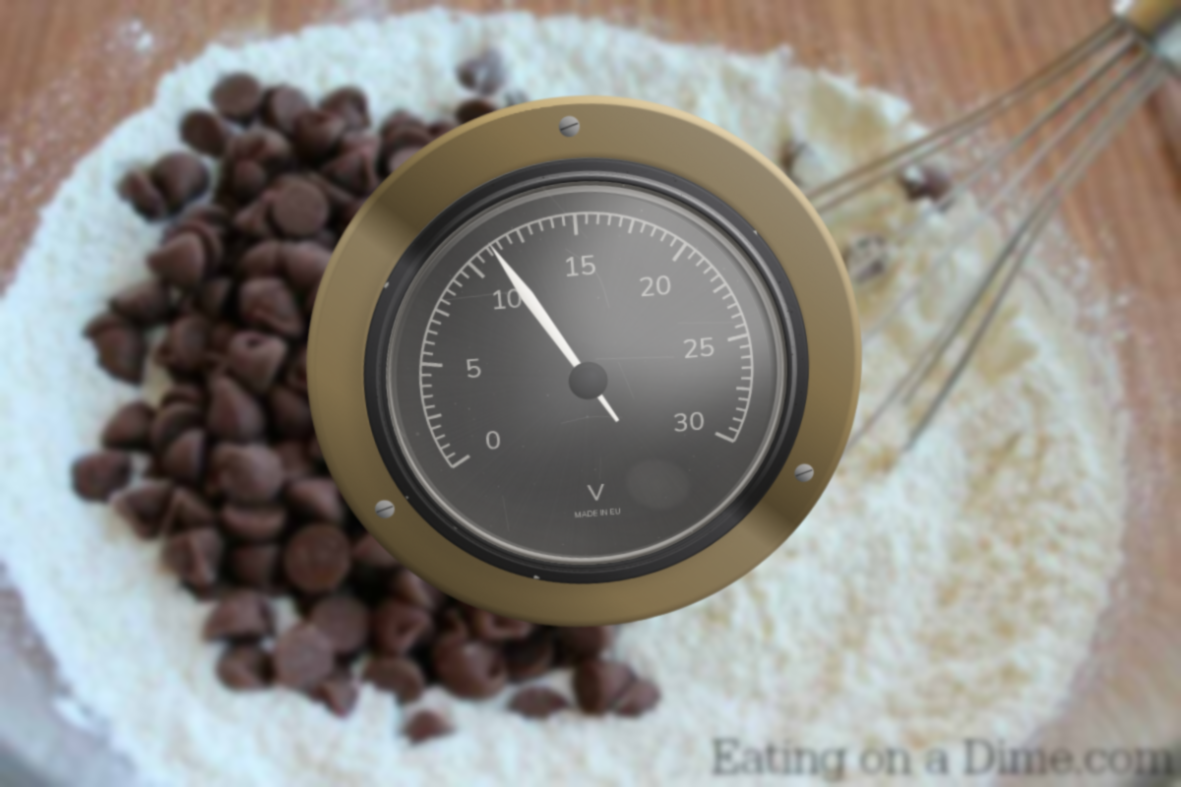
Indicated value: 11.25 (V)
